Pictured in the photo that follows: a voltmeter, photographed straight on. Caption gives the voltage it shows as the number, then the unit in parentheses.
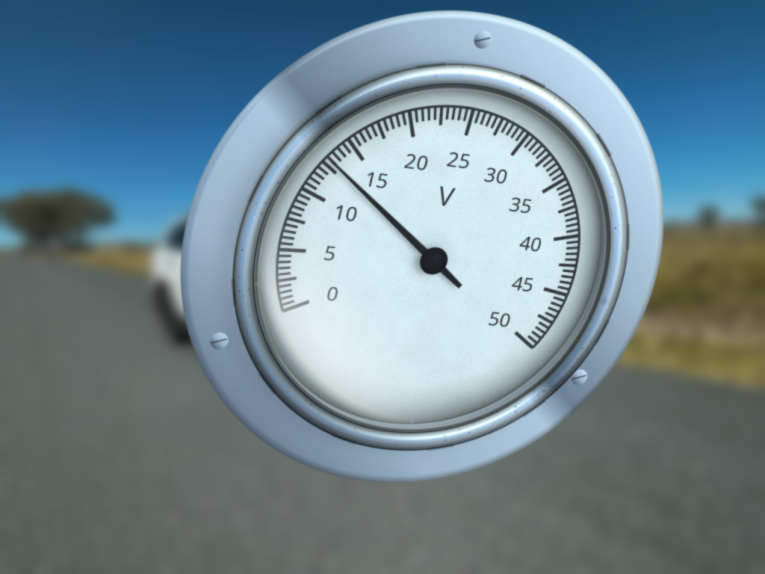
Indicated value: 13 (V)
